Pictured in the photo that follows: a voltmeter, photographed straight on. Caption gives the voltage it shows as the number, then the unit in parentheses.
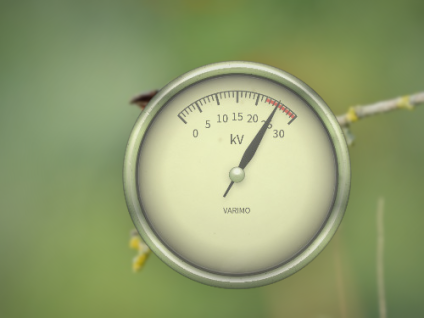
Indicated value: 25 (kV)
